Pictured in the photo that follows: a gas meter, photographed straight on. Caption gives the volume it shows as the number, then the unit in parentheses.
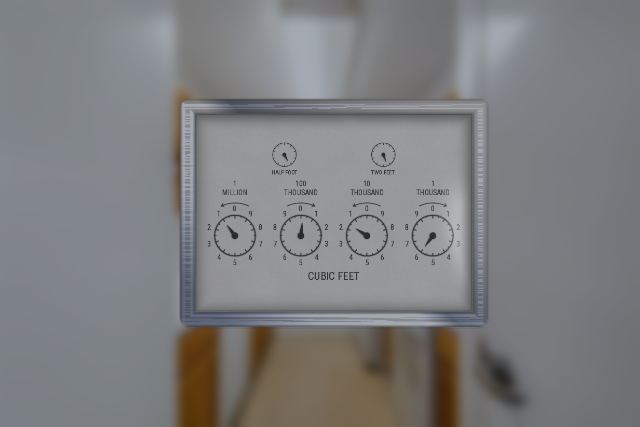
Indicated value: 101600 (ft³)
